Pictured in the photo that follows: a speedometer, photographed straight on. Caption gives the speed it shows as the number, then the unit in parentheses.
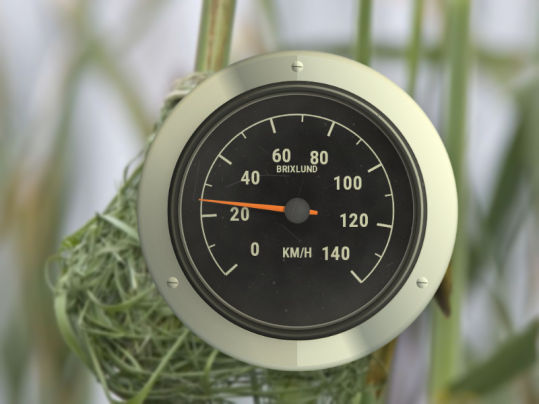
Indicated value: 25 (km/h)
